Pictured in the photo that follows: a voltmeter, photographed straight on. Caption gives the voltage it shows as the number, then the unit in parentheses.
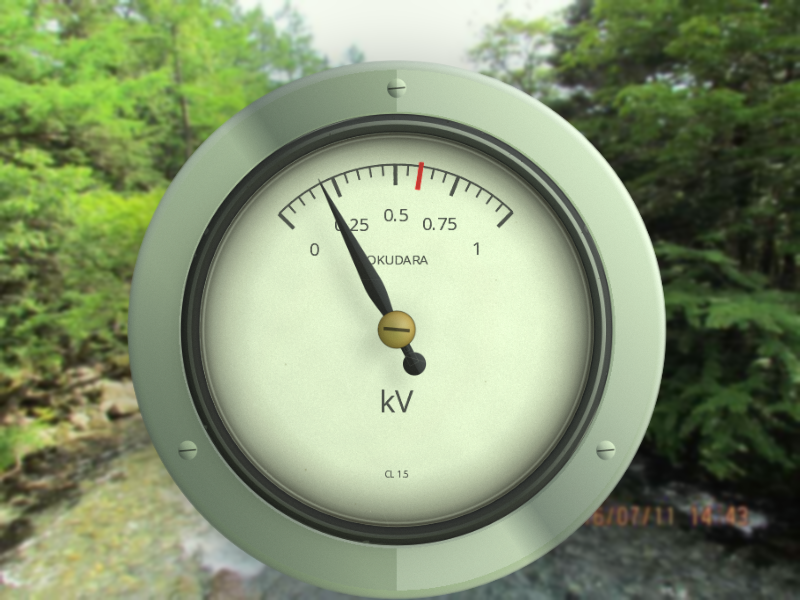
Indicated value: 0.2 (kV)
